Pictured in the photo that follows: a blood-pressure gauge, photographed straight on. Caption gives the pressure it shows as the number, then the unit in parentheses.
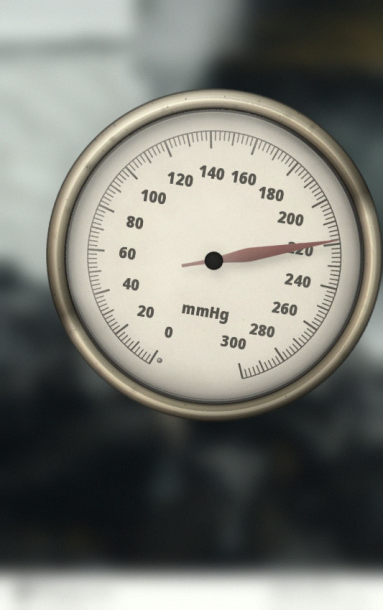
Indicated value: 218 (mmHg)
